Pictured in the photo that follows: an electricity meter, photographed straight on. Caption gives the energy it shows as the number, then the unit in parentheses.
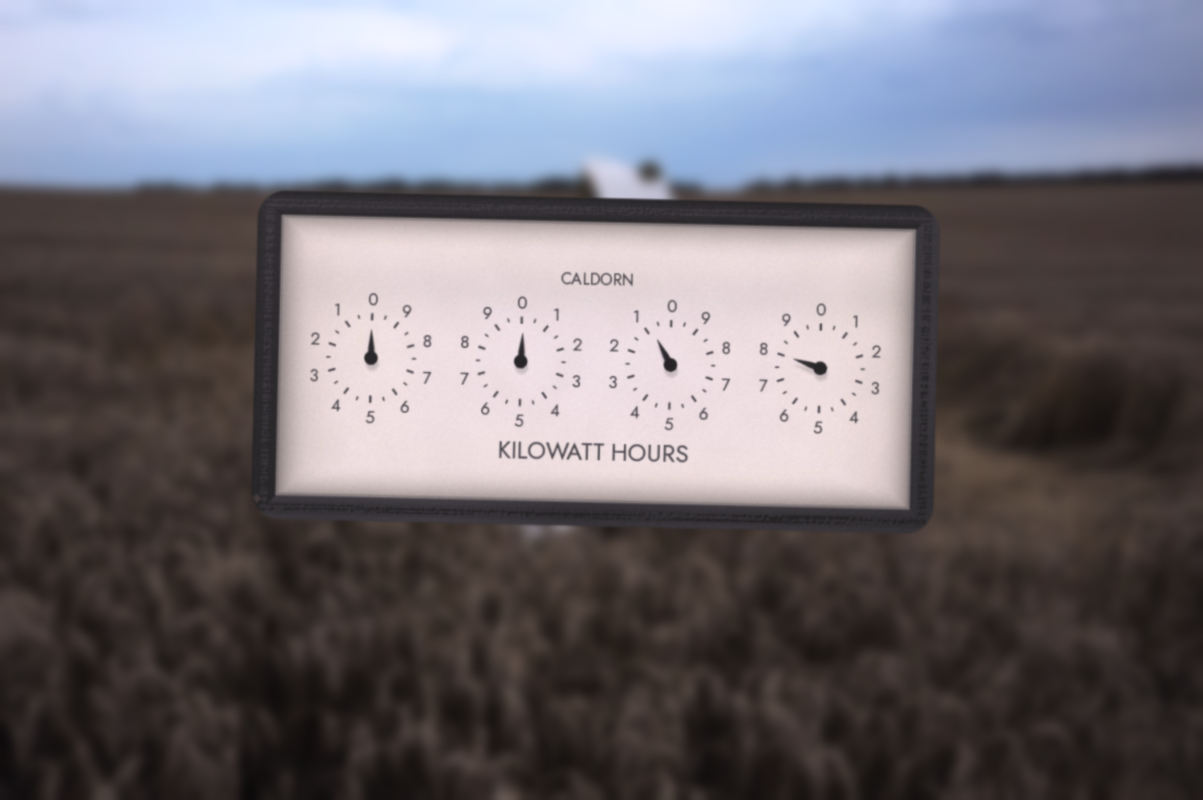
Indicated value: 8 (kWh)
